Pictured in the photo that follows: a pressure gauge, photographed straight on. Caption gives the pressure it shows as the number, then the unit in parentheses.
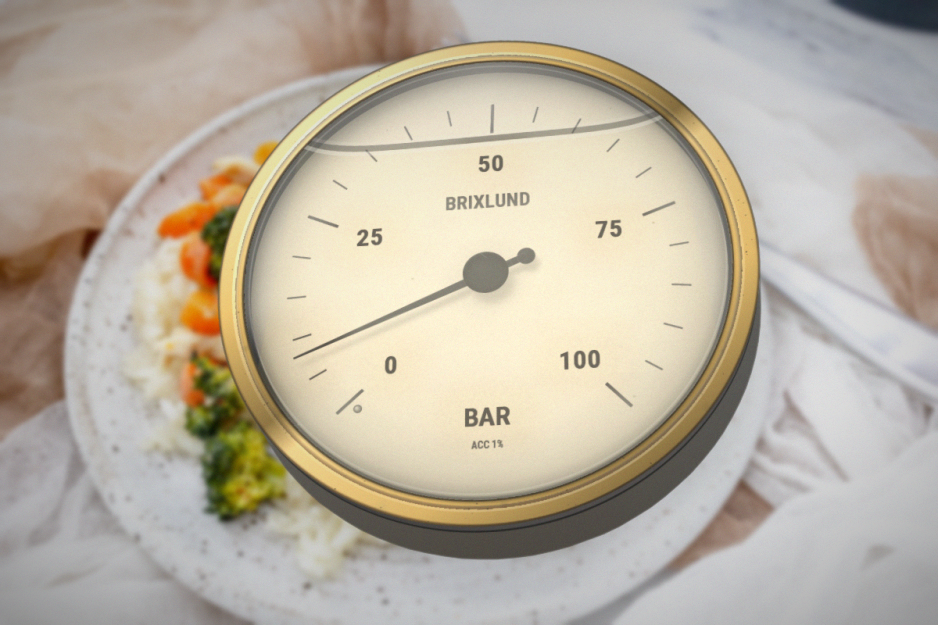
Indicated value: 7.5 (bar)
